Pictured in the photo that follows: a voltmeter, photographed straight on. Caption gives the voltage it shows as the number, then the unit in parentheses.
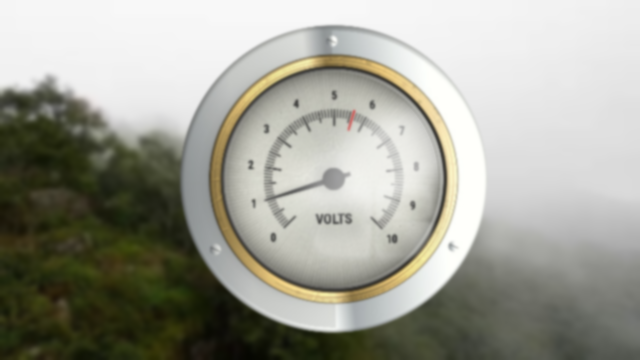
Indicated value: 1 (V)
